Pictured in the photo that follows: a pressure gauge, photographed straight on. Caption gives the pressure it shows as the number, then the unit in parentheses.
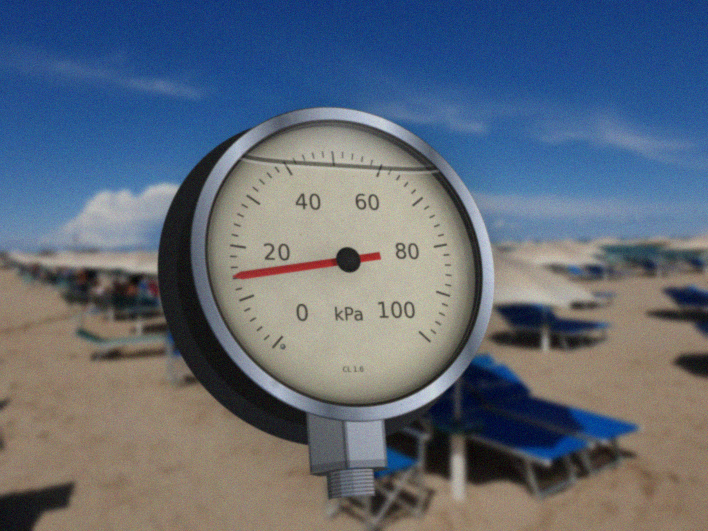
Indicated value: 14 (kPa)
